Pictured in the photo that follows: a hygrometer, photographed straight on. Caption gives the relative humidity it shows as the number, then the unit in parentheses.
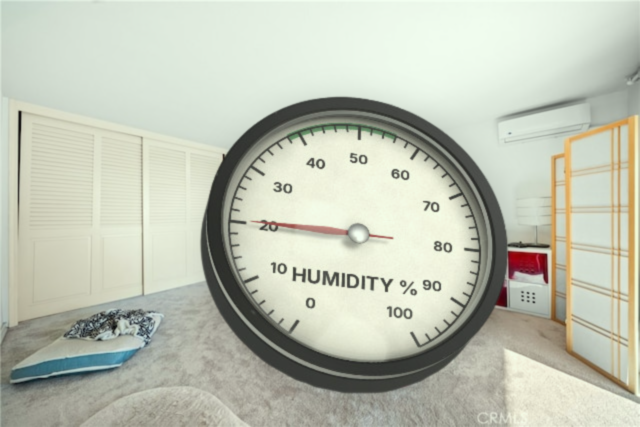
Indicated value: 20 (%)
